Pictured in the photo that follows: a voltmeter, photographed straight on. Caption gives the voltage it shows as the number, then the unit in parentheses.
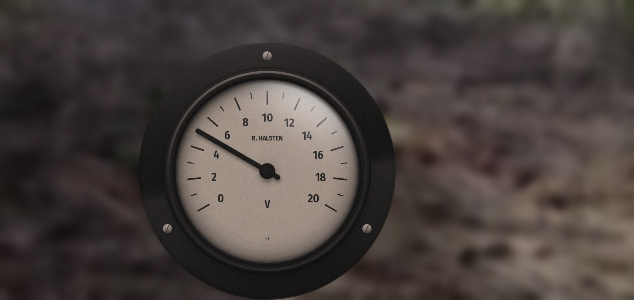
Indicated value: 5 (V)
